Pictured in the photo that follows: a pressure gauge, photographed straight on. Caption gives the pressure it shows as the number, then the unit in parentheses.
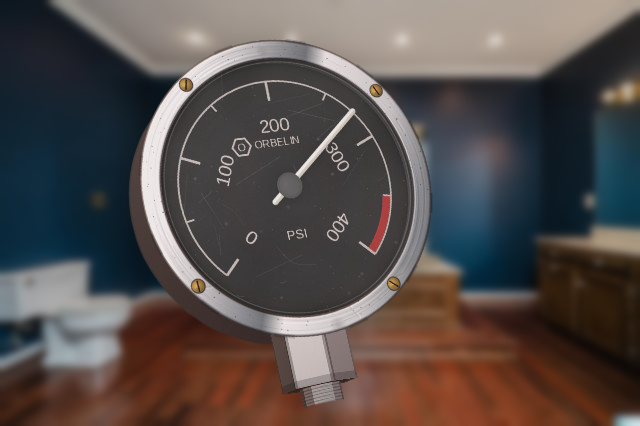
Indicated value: 275 (psi)
